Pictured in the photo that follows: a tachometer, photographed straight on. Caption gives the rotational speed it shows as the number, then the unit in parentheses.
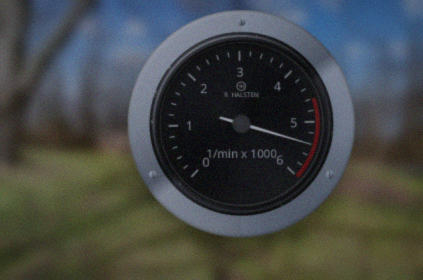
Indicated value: 5400 (rpm)
